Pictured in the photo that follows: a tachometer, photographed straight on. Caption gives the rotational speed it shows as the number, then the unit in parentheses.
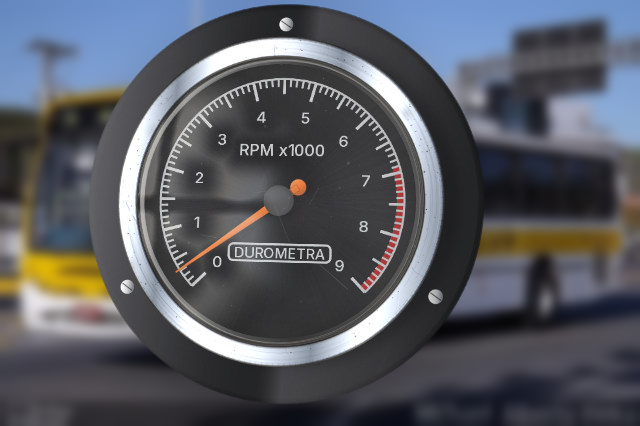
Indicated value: 300 (rpm)
